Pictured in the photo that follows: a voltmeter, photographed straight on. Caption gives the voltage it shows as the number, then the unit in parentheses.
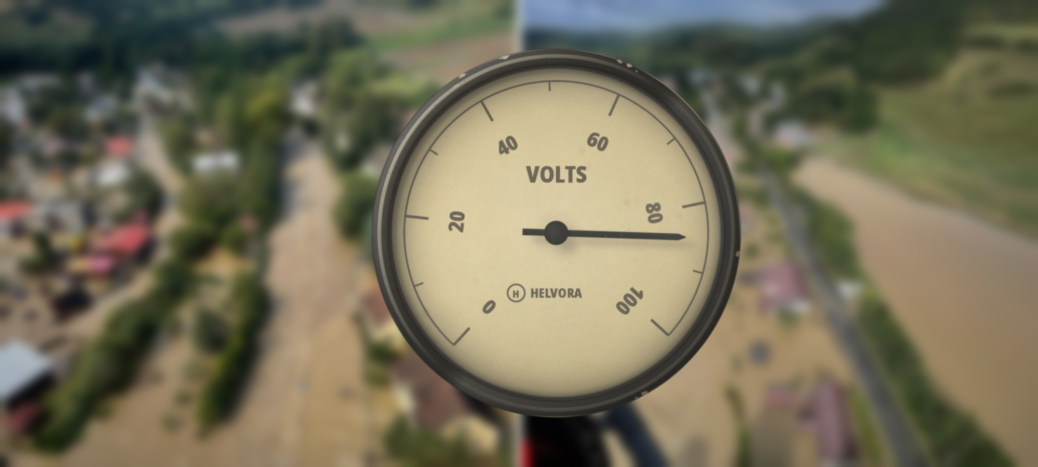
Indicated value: 85 (V)
